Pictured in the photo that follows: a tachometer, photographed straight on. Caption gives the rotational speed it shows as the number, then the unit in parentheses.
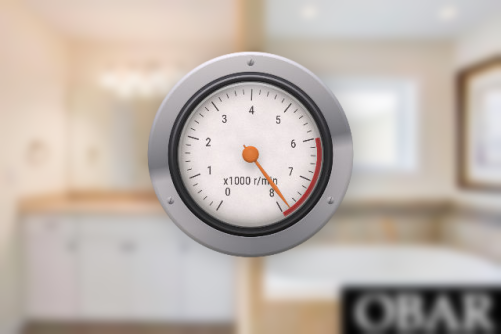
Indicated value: 7800 (rpm)
